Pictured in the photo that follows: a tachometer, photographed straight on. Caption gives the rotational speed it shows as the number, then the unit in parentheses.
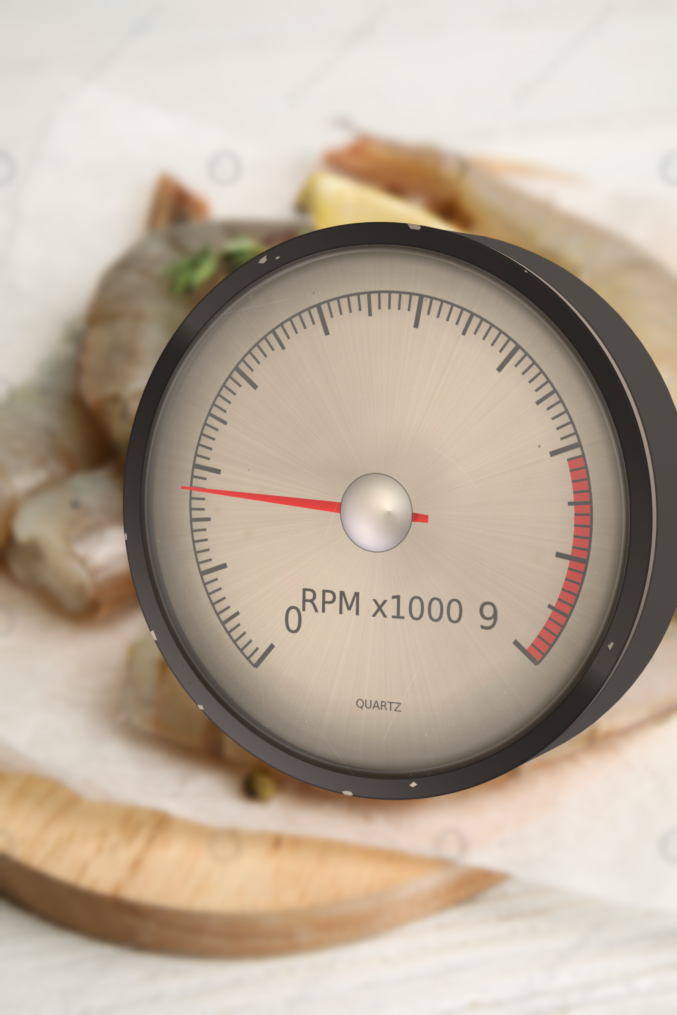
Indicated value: 1800 (rpm)
